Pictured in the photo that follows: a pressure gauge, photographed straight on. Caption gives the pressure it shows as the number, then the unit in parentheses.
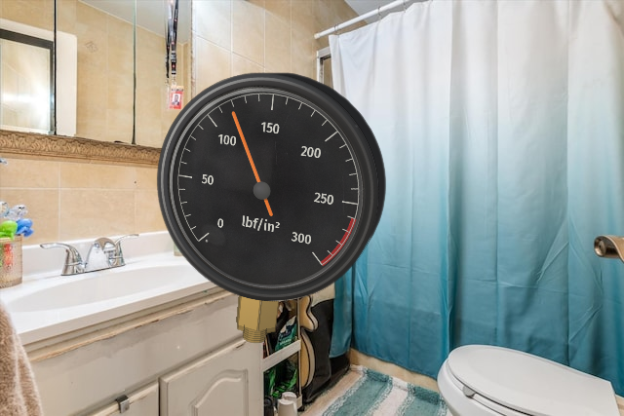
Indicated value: 120 (psi)
